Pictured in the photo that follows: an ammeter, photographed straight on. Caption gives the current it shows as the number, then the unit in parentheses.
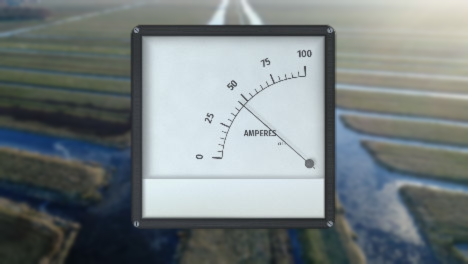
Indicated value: 45 (A)
